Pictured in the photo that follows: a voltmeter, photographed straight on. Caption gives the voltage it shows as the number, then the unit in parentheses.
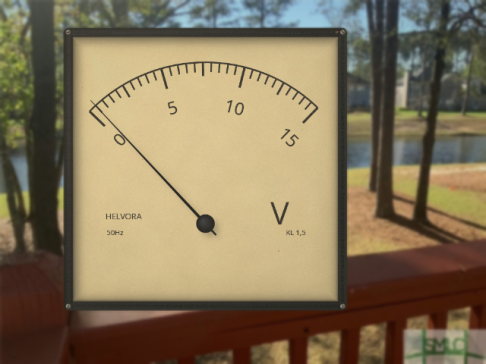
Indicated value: 0.5 (V)
